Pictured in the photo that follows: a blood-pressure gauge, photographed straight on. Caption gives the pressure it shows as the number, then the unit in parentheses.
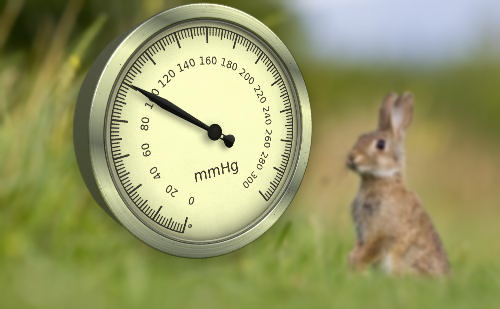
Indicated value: 100 (mmHg)
